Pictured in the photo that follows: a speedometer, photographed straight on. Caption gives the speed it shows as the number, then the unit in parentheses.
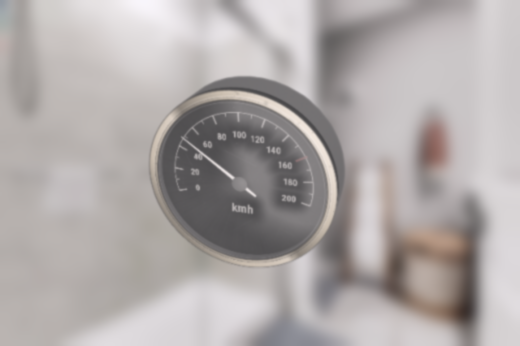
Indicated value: 50 (km/h)
